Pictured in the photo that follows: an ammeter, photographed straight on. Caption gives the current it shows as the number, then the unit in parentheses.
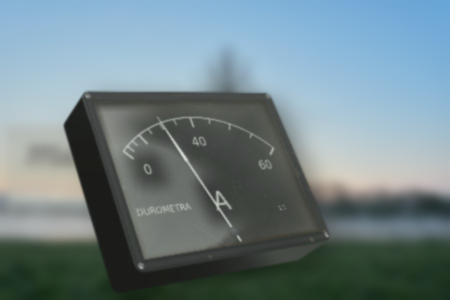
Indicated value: 30 (A)
